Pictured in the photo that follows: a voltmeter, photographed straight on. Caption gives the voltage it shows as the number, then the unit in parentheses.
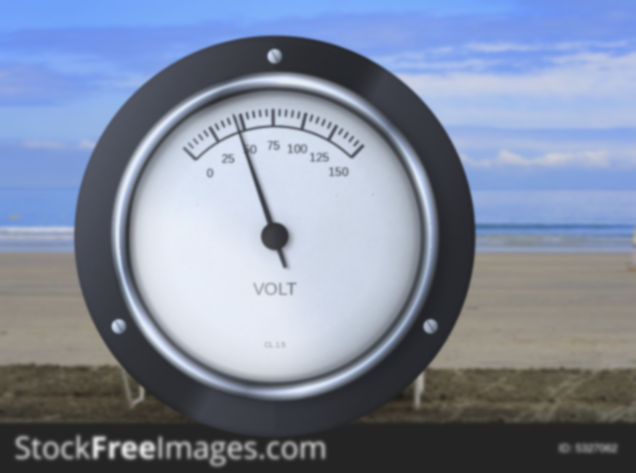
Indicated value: 45 (V)
